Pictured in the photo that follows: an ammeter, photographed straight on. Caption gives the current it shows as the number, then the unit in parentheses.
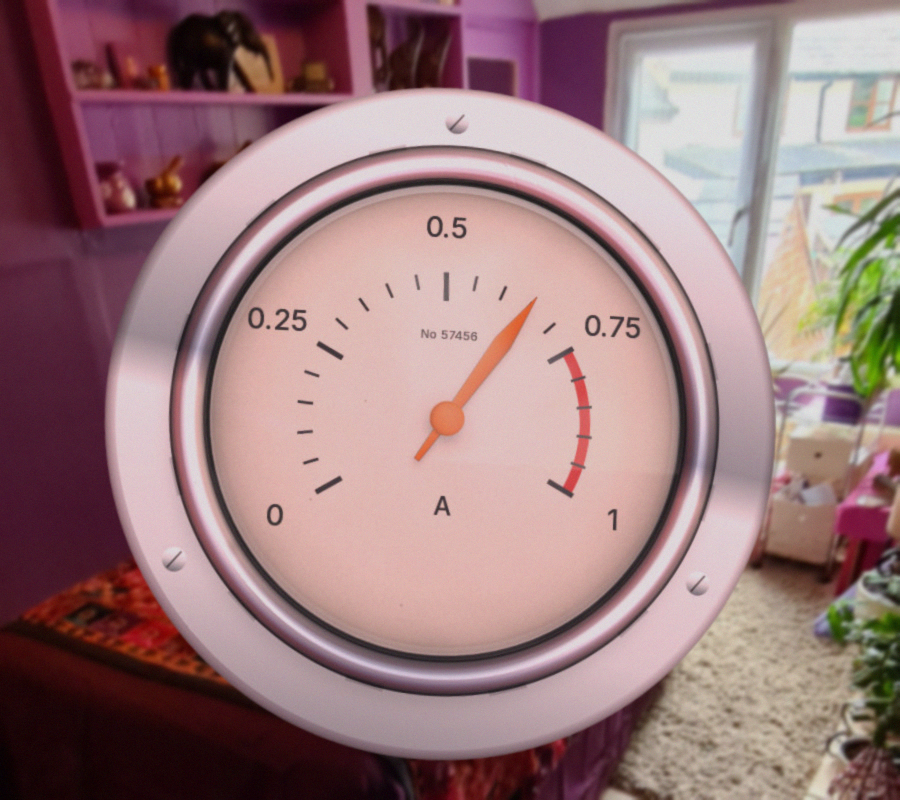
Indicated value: 0.65 (A)
